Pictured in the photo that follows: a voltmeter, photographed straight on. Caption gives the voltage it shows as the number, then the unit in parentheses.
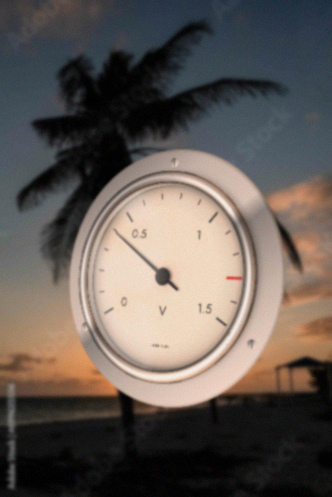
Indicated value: 0.4 (V)
